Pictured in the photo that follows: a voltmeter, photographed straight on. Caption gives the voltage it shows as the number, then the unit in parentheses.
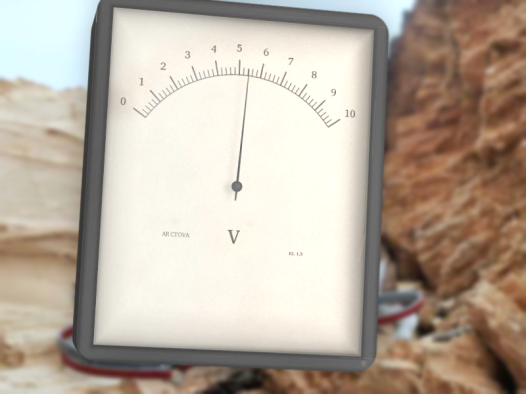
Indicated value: 5.4 (V)
